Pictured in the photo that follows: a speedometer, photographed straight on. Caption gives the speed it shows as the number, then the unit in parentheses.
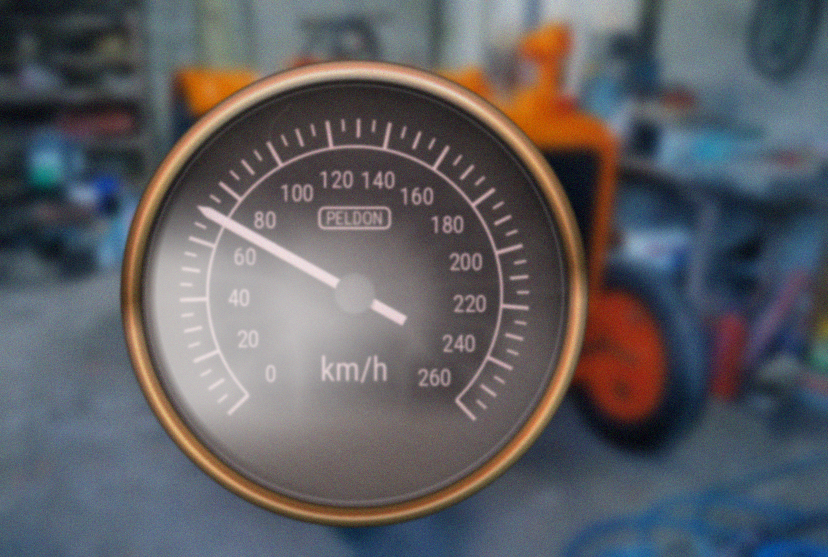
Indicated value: 70 (km/h)
